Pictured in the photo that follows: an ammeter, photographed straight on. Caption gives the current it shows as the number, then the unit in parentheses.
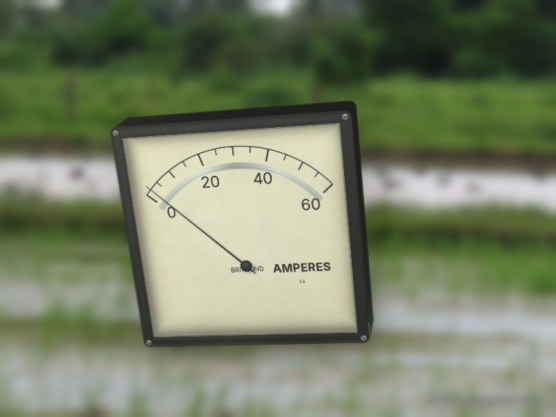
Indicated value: 2.5 (A)
